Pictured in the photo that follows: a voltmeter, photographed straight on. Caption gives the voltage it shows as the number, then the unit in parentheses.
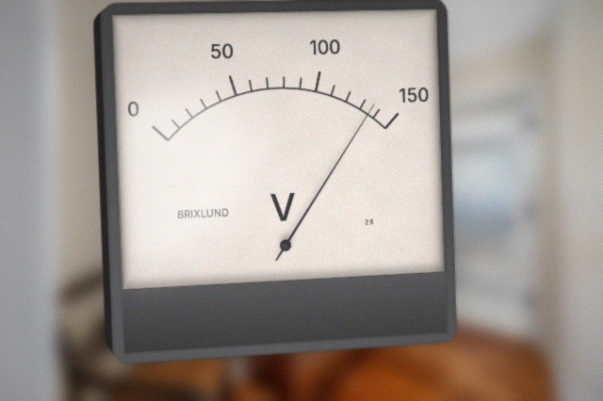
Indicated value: 135 (V)
